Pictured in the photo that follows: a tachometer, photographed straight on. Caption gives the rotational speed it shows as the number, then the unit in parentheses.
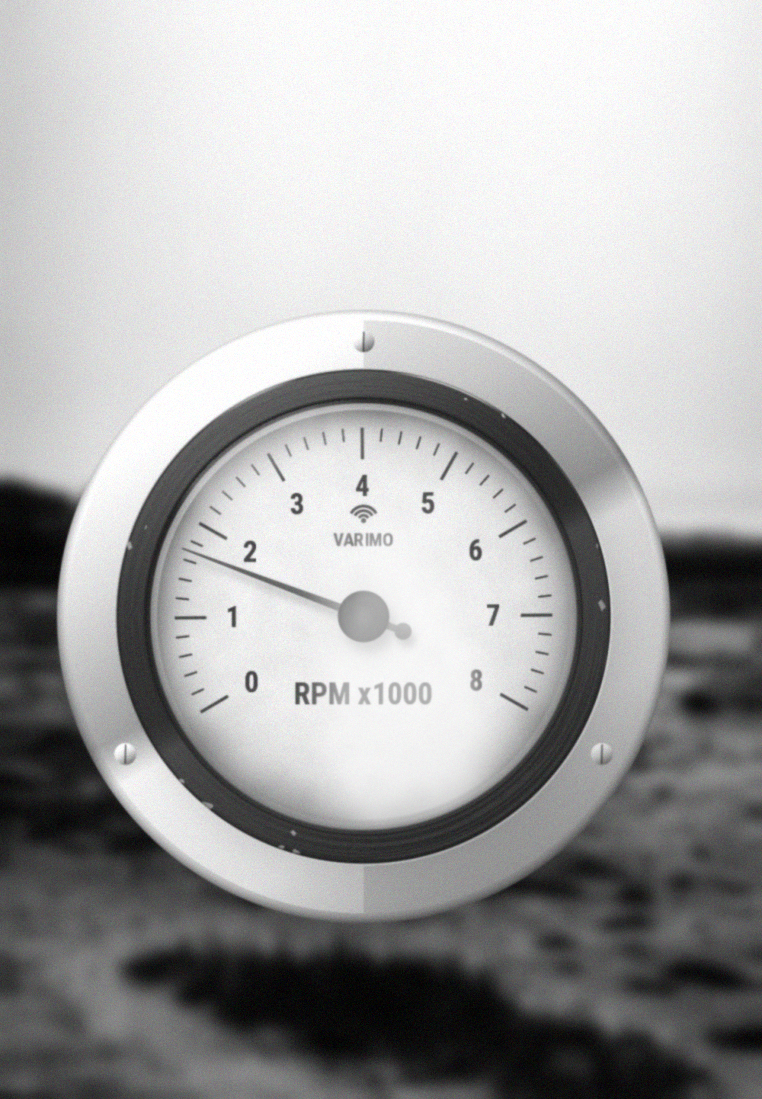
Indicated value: 1700 (rpm)
